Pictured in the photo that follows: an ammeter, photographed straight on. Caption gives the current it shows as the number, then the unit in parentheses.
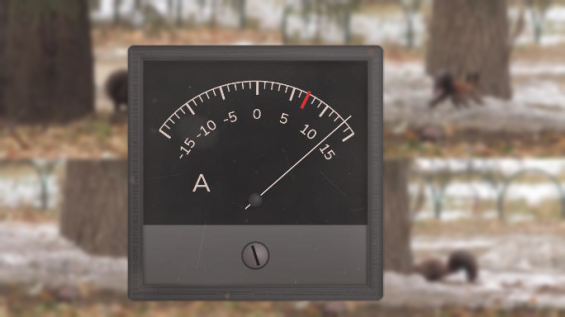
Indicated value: 13 (A)
